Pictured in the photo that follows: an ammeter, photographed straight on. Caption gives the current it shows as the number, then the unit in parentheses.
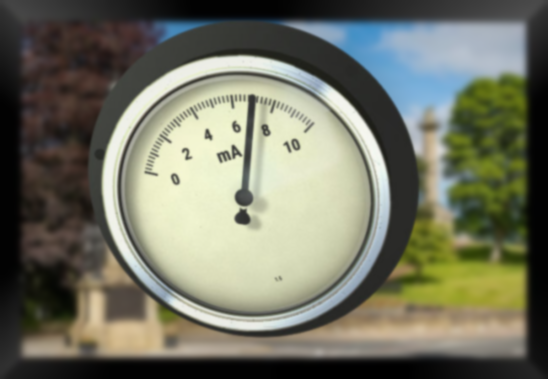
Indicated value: 7 (mA)
